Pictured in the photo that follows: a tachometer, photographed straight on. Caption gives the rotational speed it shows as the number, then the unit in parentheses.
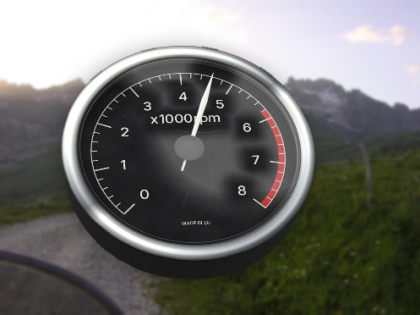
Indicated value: 4600 (rpm)
